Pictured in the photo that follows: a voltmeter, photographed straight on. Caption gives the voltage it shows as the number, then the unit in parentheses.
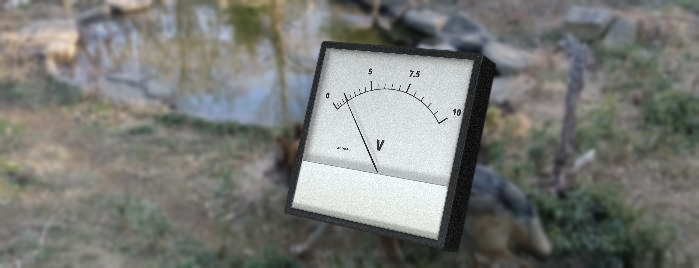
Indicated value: 2.5 (V)
